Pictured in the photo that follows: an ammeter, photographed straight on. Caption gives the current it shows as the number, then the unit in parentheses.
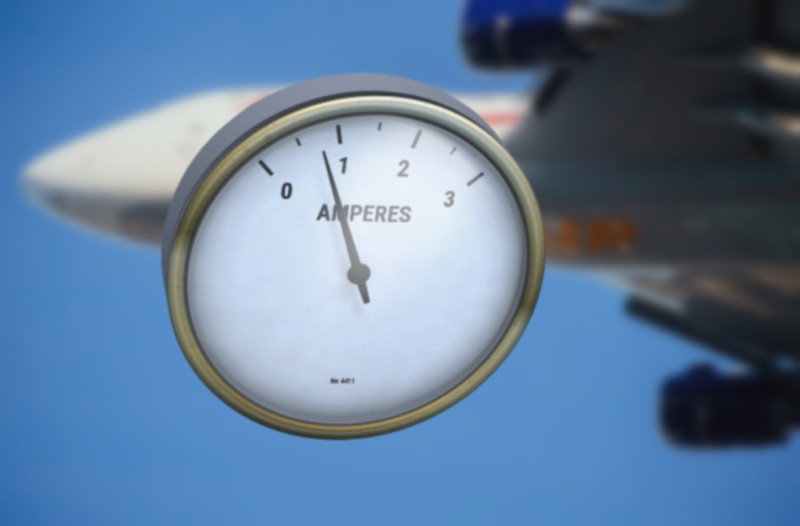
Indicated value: 0.75 (A)
